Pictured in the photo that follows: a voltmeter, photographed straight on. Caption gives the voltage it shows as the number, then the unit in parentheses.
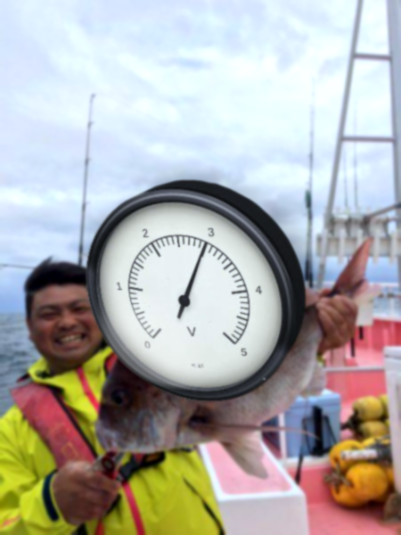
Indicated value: 3 (V)
